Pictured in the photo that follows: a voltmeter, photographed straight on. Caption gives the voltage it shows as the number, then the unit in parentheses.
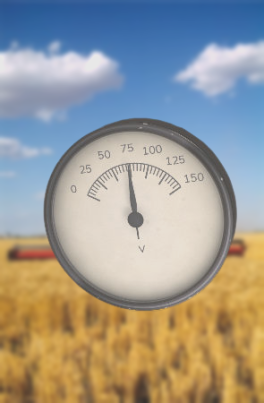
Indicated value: 75 (V)
